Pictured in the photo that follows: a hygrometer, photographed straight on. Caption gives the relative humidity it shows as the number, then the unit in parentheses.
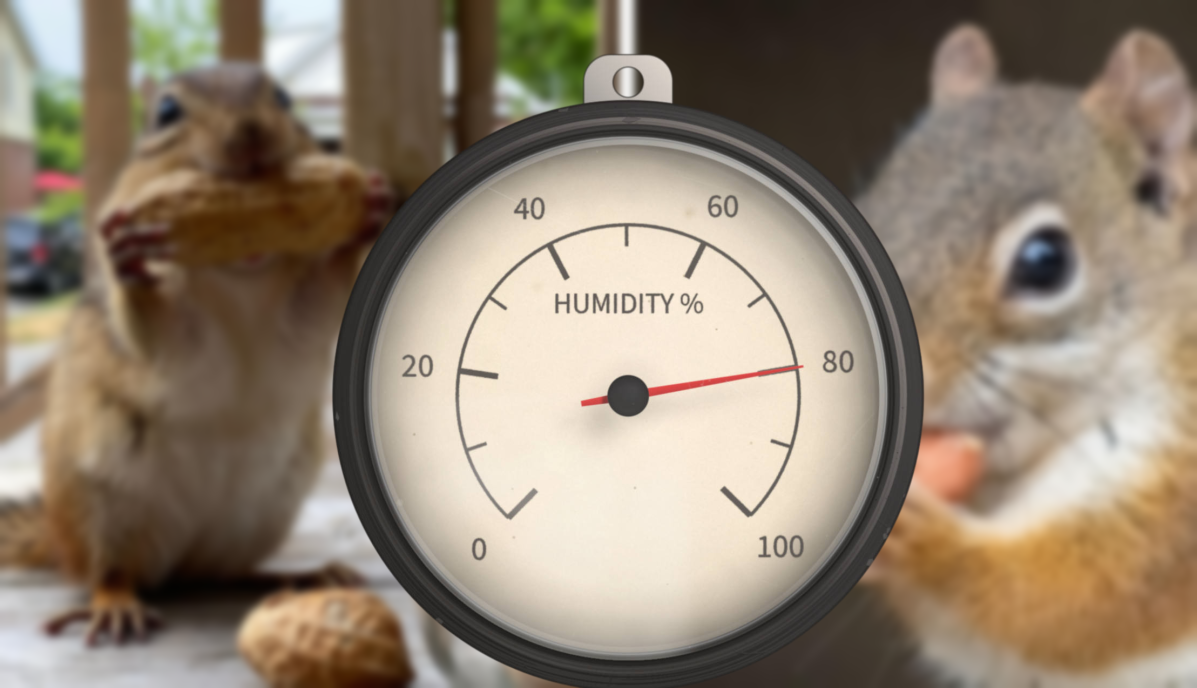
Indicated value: 80 (%)
